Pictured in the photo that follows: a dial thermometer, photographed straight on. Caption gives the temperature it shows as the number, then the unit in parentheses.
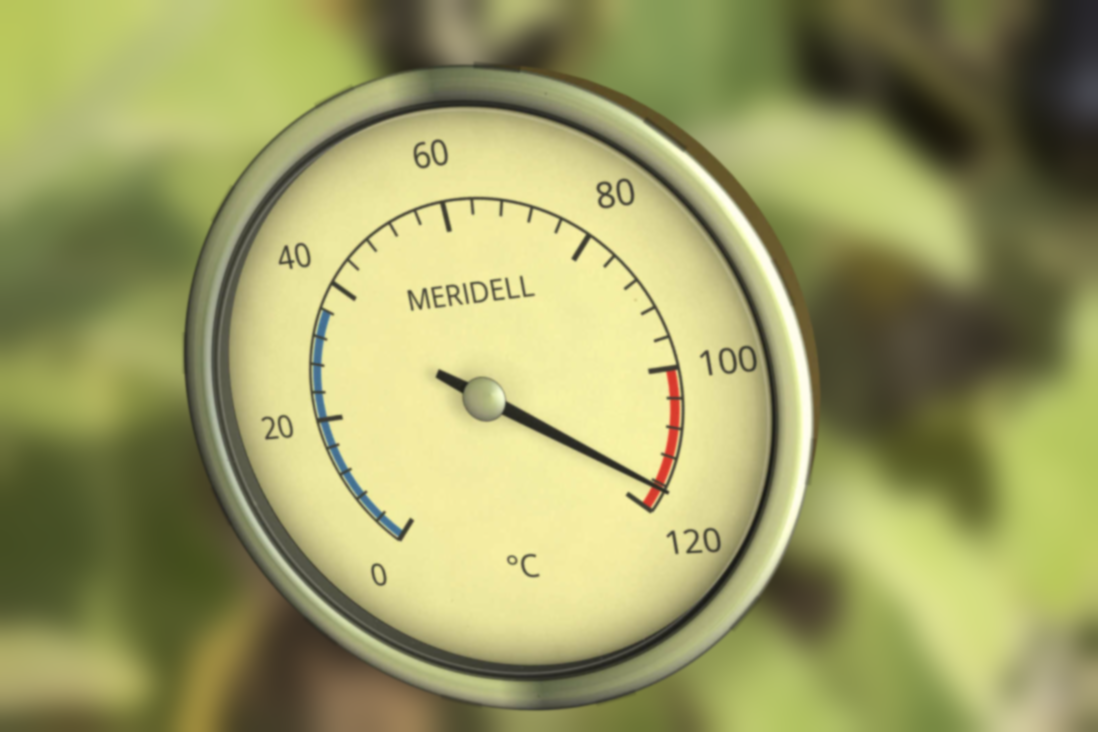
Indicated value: 116 (°C)
